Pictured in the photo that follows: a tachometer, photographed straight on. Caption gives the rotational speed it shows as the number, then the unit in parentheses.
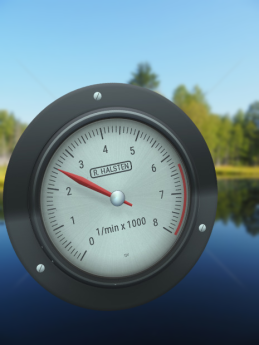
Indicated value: 2500 (rpm)
